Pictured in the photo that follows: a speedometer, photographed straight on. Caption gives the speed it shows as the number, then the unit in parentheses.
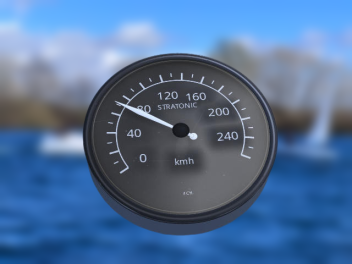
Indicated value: 70 (km/h)
